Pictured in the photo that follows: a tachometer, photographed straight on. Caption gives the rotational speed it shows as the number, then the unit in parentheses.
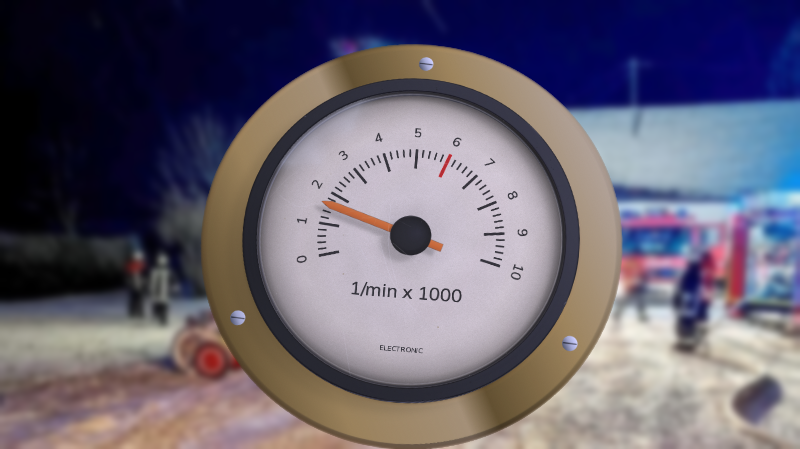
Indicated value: 1600 (rpm)
